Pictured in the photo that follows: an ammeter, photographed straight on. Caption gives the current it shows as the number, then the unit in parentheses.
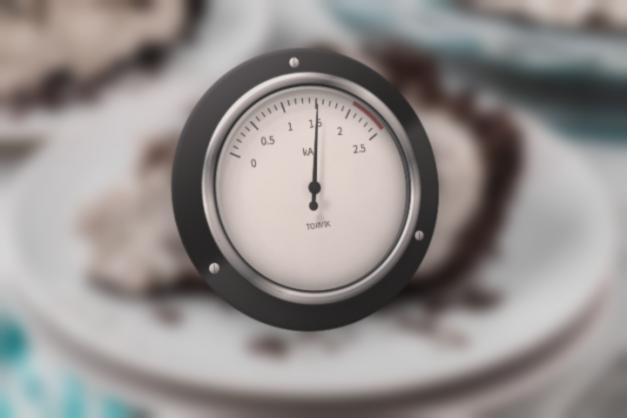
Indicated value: 1.5 (kA)
